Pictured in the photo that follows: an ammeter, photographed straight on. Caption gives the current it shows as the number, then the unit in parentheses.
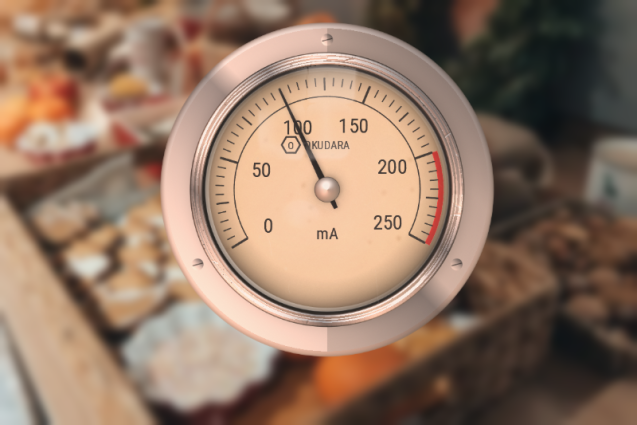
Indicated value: 100 (mA)
